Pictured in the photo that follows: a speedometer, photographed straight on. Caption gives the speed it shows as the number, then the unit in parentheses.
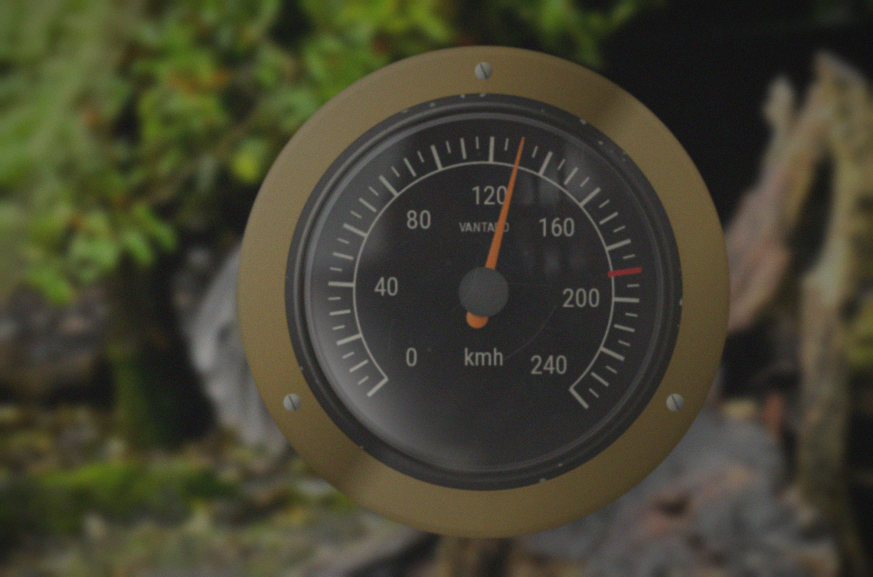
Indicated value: 130 (km/h)
